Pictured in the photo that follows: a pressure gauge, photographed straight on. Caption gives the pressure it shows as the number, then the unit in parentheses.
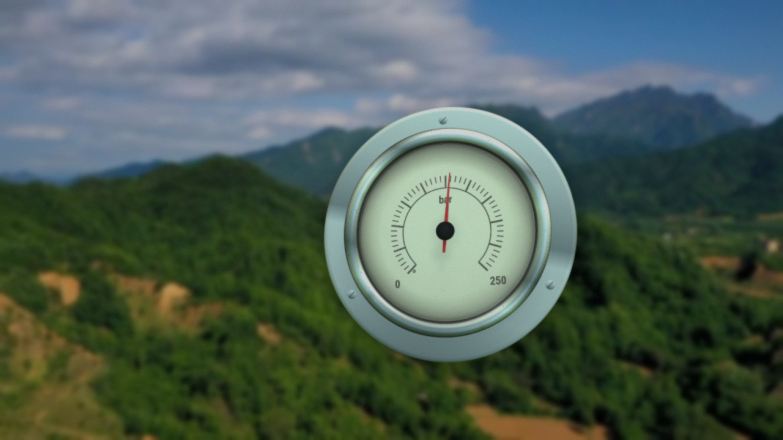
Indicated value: 130 (bar)
